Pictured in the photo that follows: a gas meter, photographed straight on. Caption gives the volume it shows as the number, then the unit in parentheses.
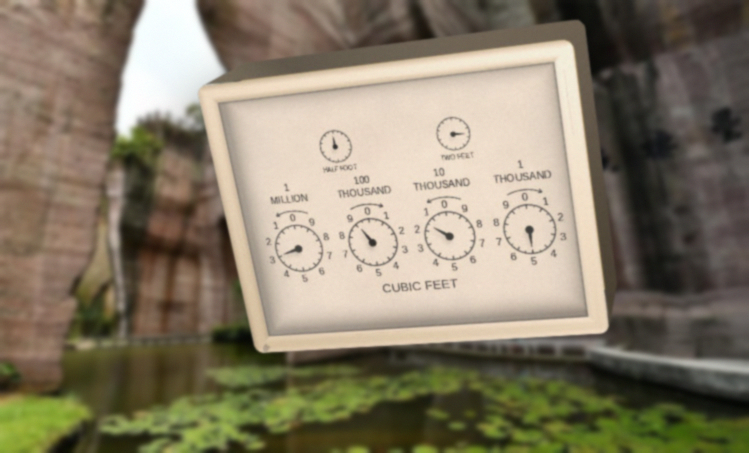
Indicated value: 291500 (ft³)
